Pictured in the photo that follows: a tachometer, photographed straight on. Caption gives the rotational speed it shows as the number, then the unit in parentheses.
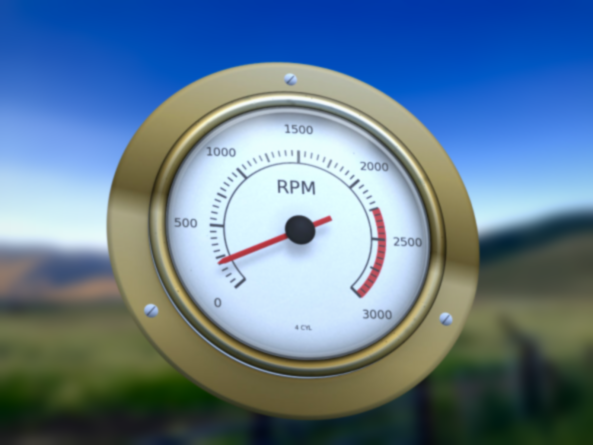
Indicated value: 200 (rpm)
